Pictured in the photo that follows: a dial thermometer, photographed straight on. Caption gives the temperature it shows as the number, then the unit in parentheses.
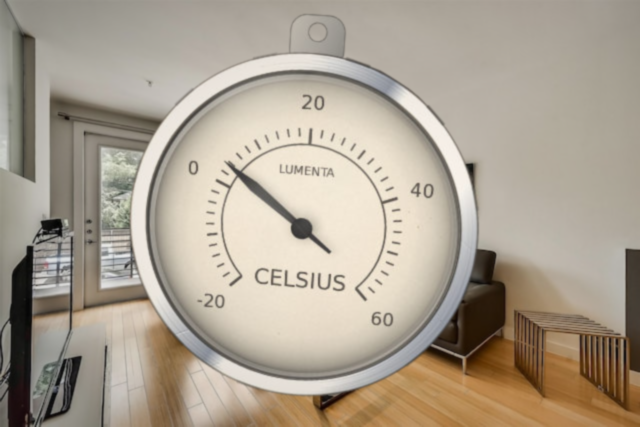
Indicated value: 4 (°C)
